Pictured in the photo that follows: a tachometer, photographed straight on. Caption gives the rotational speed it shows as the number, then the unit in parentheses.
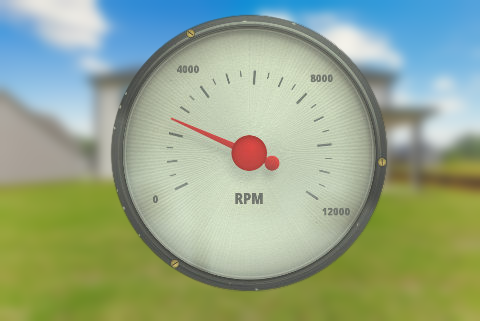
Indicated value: 2500 (rpm)
